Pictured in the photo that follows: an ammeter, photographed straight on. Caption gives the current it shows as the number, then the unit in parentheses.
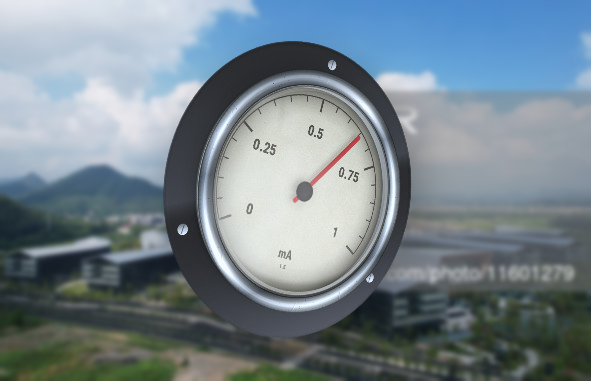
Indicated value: 0.65 (mA)
